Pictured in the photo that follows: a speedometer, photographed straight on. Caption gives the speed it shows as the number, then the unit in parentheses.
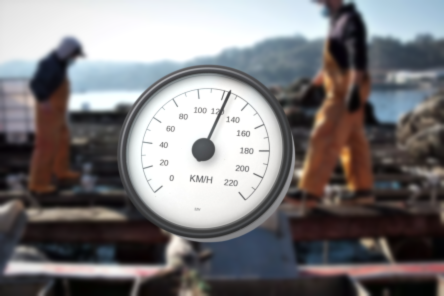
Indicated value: 125 (km/h)
